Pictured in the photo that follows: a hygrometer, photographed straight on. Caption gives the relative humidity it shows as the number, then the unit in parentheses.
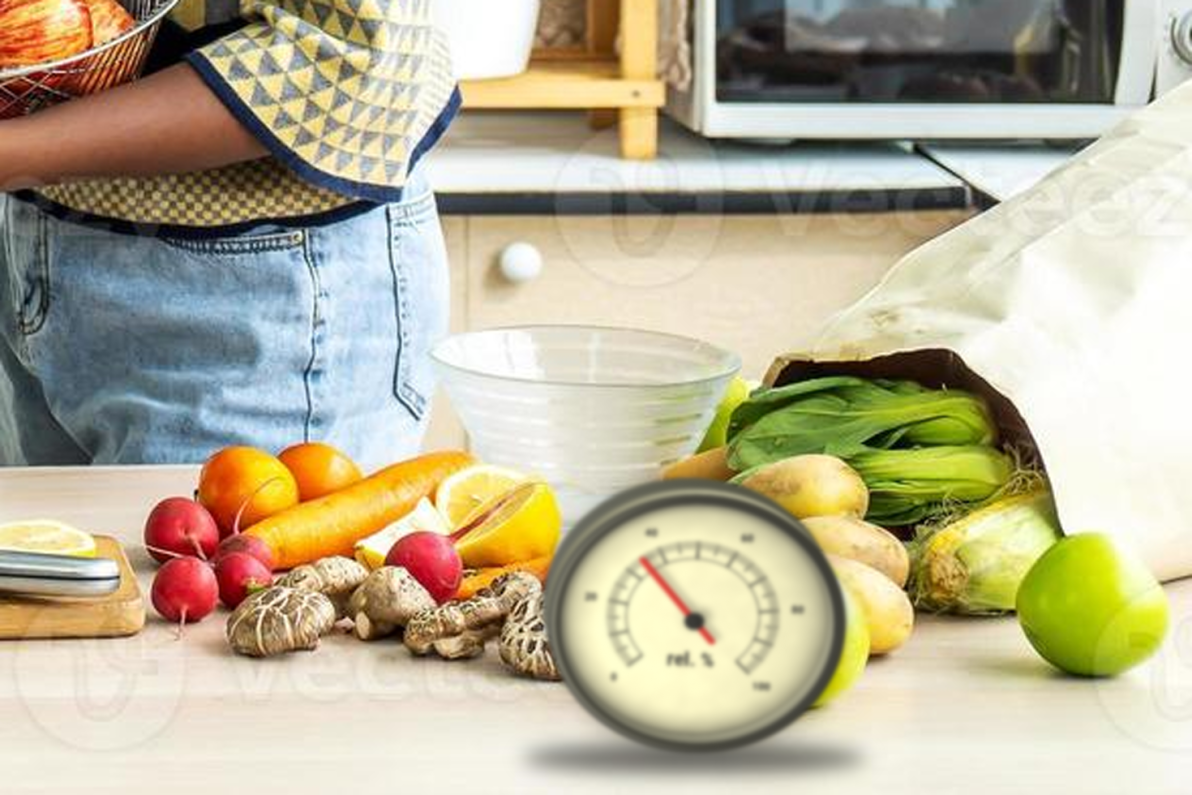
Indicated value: 35 (%)
